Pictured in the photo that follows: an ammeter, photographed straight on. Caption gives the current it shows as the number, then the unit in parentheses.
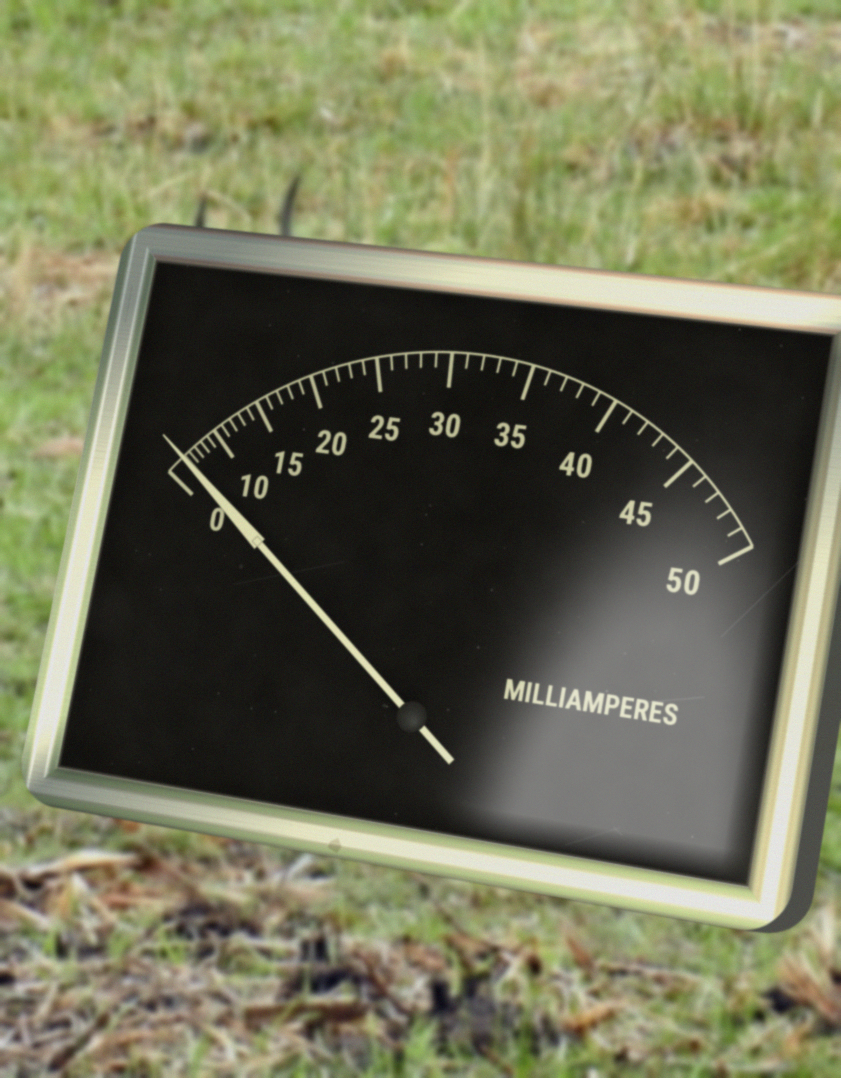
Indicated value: 5 (mA)
